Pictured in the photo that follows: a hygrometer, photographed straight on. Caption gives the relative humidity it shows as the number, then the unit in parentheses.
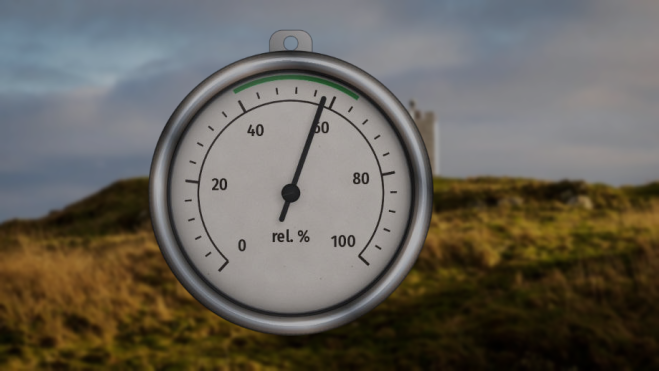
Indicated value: 58 (%)
